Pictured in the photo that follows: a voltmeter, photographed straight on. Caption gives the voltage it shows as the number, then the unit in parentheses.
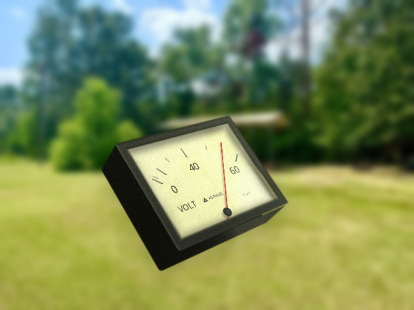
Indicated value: 55 (V)
